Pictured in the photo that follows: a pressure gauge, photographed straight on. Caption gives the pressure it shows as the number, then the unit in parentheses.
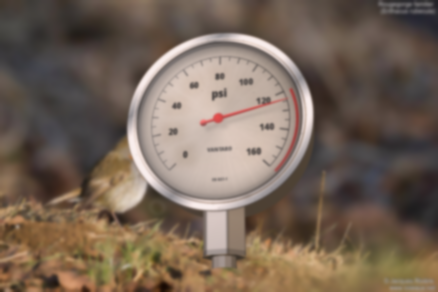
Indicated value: 125 (psi)
